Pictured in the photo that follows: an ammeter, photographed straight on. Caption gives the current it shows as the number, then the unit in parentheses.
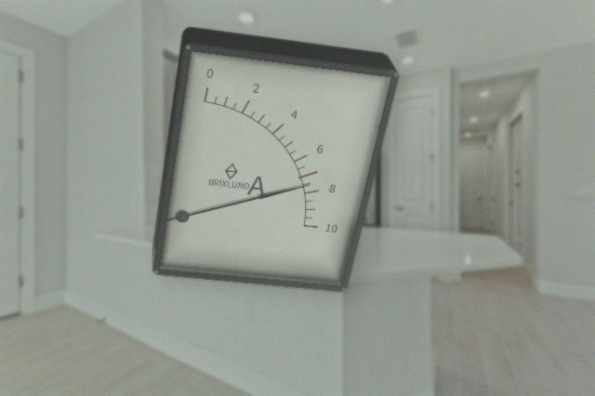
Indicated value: 7.5 (A)
